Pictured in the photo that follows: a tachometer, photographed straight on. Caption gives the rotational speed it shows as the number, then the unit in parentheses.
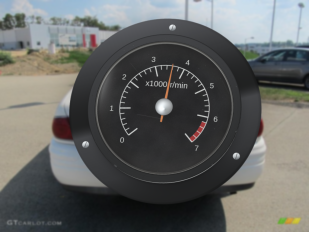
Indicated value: 3600 (rpm)
